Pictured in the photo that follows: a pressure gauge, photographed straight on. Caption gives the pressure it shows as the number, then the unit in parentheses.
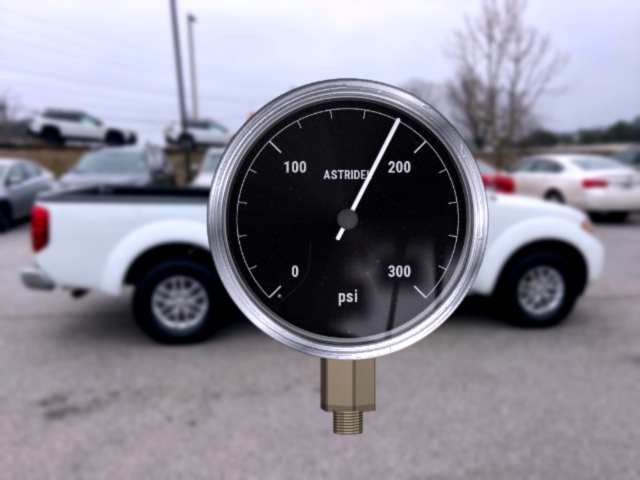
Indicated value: 180 (psi)
